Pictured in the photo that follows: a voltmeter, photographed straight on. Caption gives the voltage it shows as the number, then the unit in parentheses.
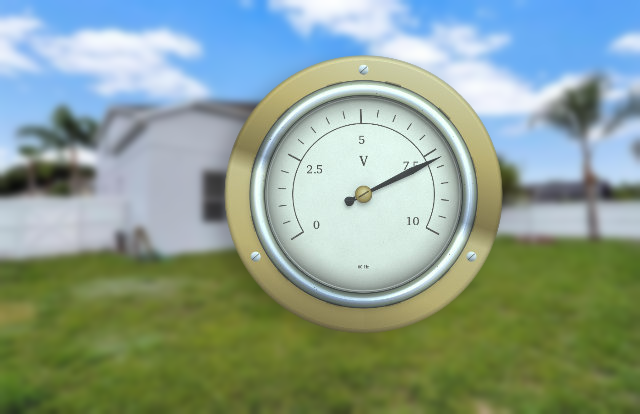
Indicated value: 7.75 (V)
